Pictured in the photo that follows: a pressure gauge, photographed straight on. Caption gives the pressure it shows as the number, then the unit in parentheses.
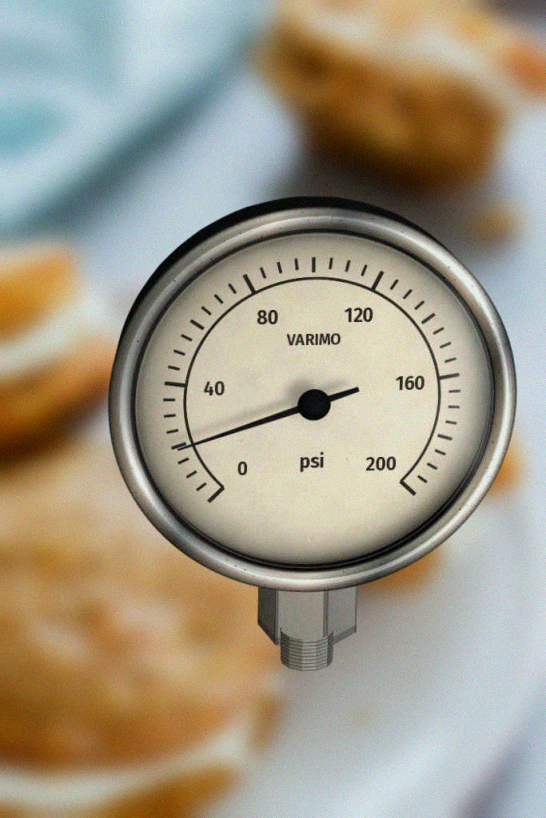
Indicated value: 20 (psi)
